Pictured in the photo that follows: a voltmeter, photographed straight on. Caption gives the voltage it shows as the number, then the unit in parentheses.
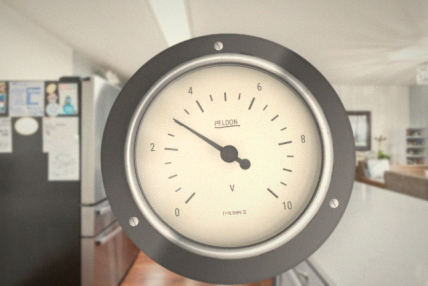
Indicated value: 3 (V)
